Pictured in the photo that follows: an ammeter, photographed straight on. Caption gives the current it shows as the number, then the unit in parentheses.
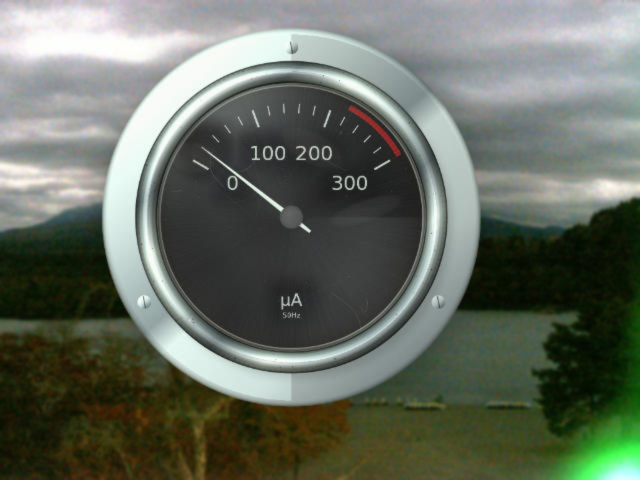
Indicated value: 20 (µA)
